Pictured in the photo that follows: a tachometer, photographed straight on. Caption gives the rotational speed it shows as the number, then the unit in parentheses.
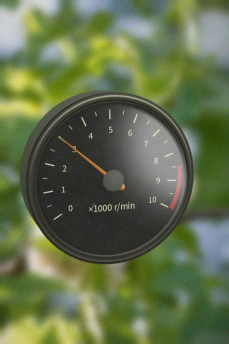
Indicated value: 3000 (rpm)
